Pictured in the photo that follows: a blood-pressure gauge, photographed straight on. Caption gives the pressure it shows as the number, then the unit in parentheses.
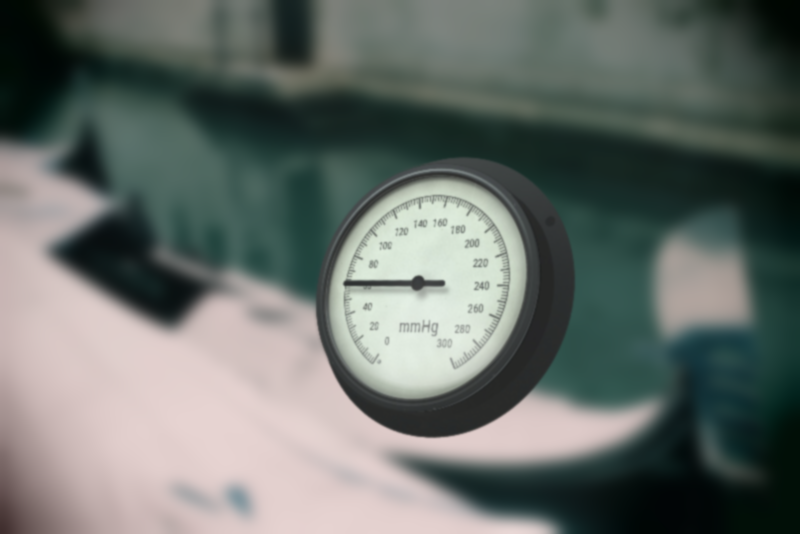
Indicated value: 60 (mmHg)
